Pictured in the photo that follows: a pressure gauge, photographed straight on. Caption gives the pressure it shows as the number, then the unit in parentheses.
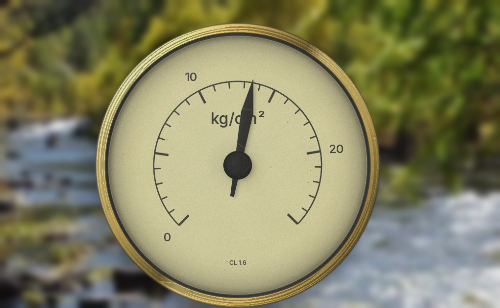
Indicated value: 13.5 (kg/cm²)
